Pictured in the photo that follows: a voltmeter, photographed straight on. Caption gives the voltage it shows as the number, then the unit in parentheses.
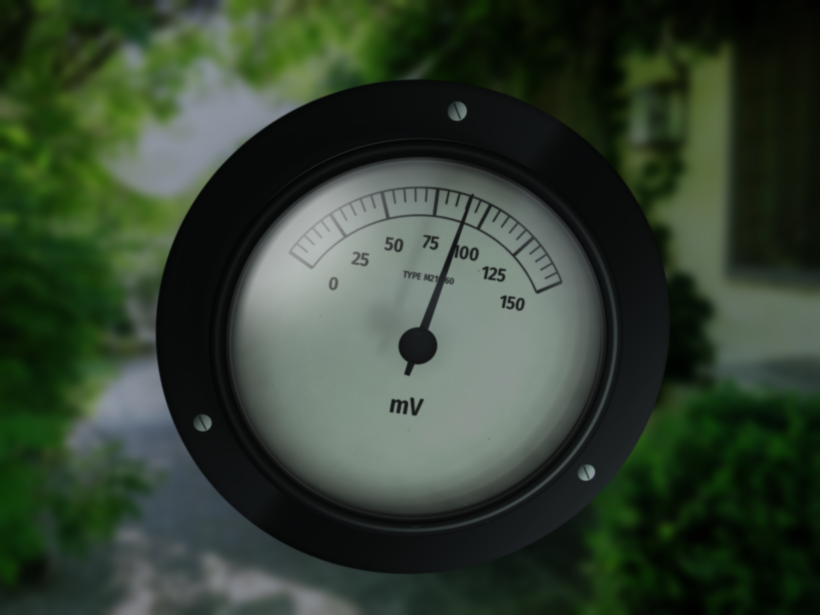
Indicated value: 90 (mV)
